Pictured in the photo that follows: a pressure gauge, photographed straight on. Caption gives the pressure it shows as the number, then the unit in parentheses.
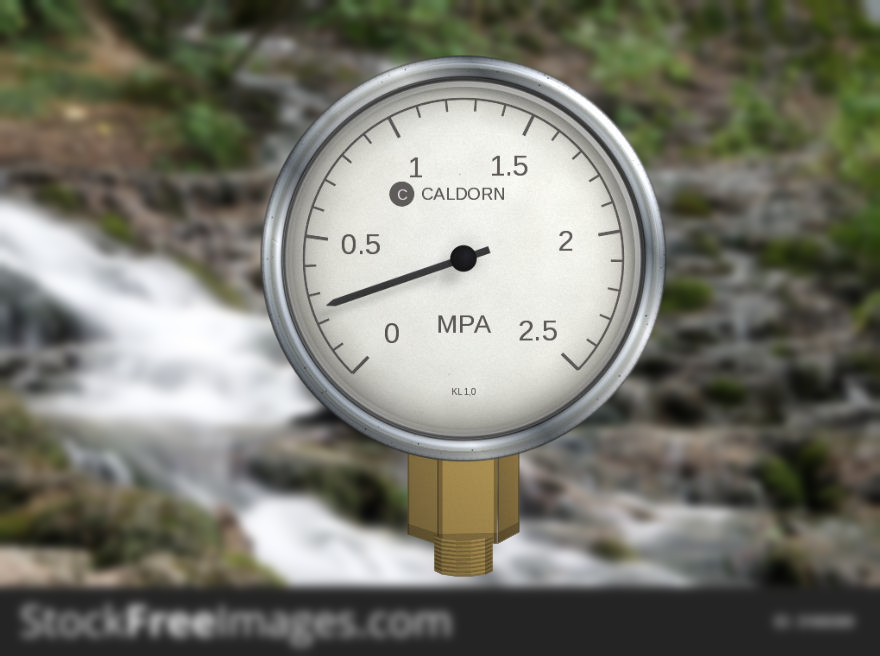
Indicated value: 0.25 (MPa)
